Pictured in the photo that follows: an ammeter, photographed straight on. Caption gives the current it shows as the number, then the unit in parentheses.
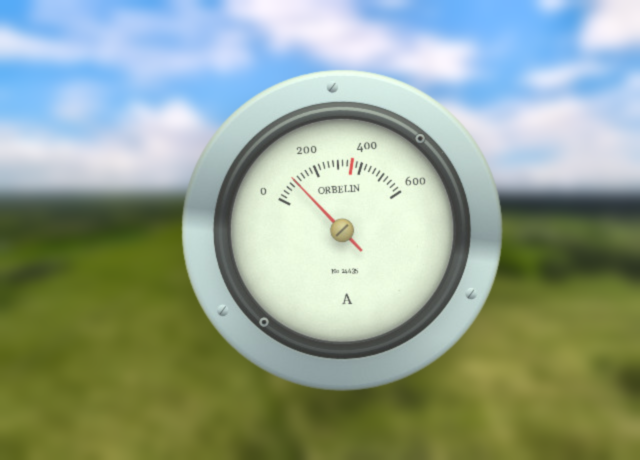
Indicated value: 100 (A)
